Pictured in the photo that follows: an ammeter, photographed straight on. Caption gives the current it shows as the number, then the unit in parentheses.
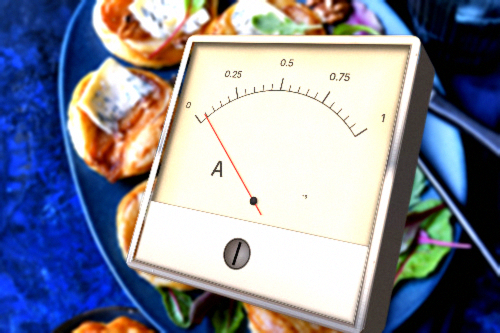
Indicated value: 0.05 (A)
